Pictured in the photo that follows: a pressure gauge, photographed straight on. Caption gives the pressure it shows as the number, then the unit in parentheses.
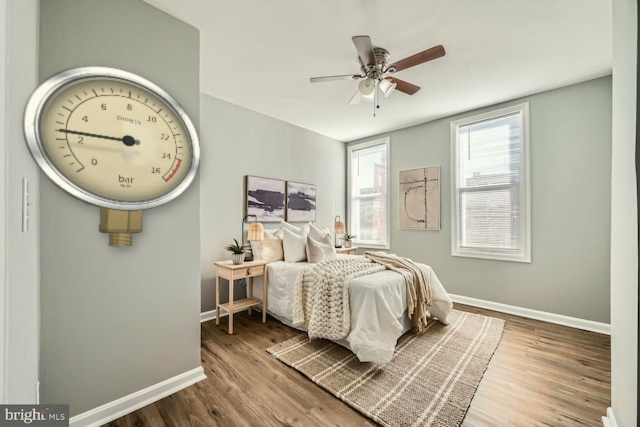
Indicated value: 2.5 (bar)
